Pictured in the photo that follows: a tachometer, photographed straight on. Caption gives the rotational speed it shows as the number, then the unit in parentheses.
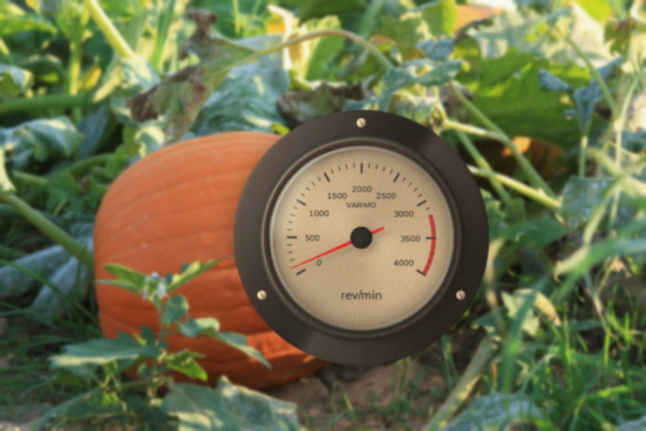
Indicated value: 100 (rpm)
